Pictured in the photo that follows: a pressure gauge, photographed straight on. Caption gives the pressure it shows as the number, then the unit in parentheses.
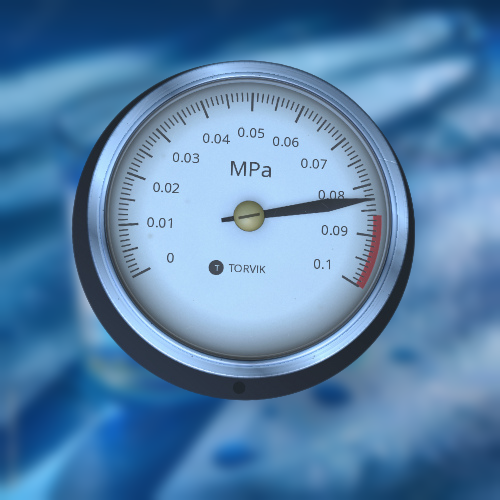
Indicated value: 0.083 (MPa)
